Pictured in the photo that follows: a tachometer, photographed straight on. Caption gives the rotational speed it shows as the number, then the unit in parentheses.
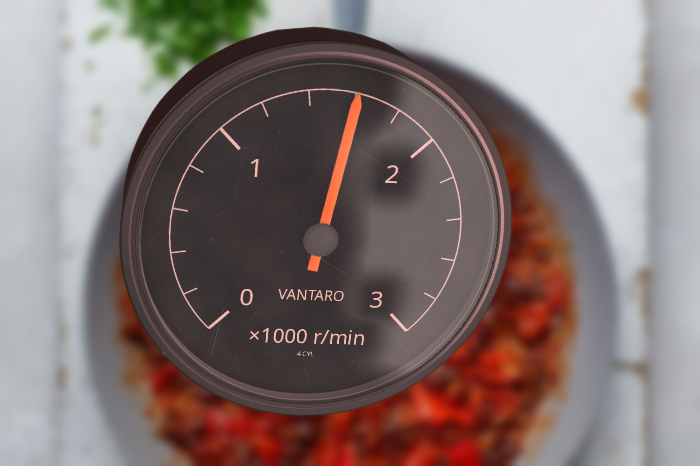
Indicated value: 1600 (rpm)
